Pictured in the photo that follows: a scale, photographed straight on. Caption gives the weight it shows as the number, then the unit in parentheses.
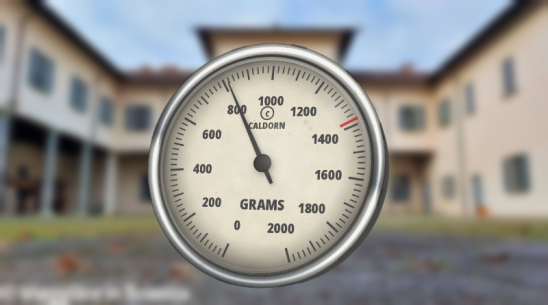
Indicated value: 820 (g)
